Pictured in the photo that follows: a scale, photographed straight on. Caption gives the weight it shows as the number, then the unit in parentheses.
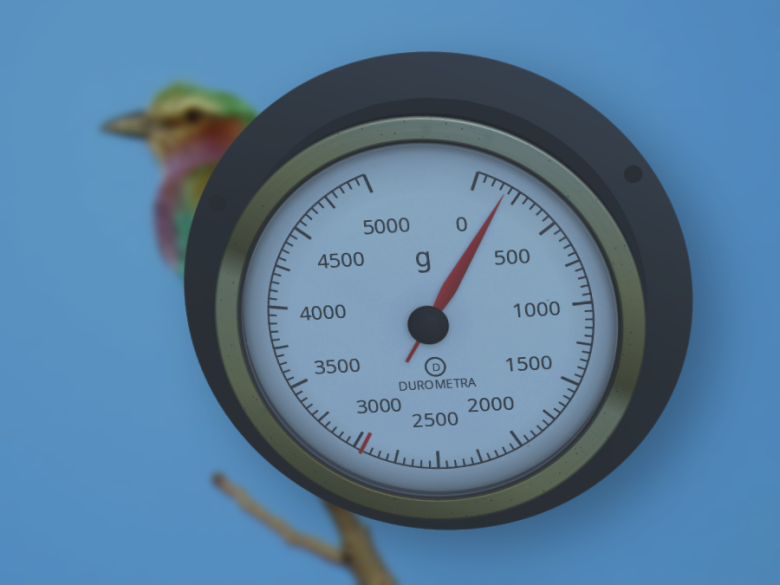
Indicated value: 175 (g)
